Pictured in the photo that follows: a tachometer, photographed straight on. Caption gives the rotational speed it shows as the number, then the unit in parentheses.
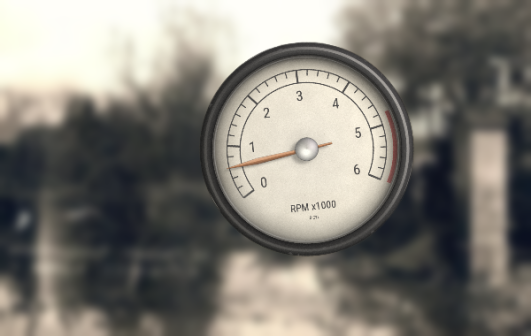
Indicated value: 600 (rpm)
